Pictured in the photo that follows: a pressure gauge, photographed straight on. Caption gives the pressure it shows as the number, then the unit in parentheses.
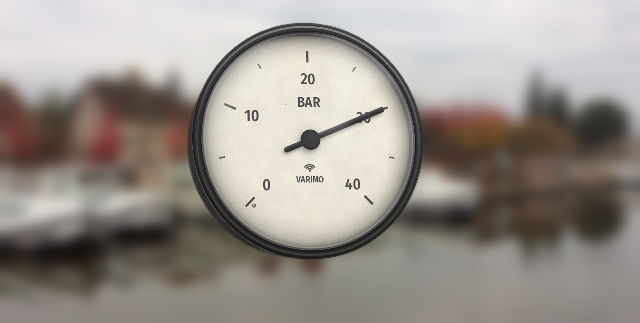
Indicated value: 30 (bar)
